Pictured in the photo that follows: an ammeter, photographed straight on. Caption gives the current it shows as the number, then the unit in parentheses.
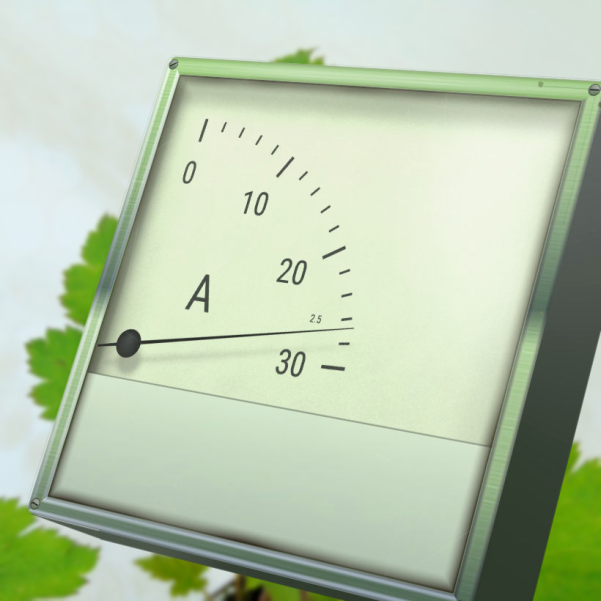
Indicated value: 27 (A)
